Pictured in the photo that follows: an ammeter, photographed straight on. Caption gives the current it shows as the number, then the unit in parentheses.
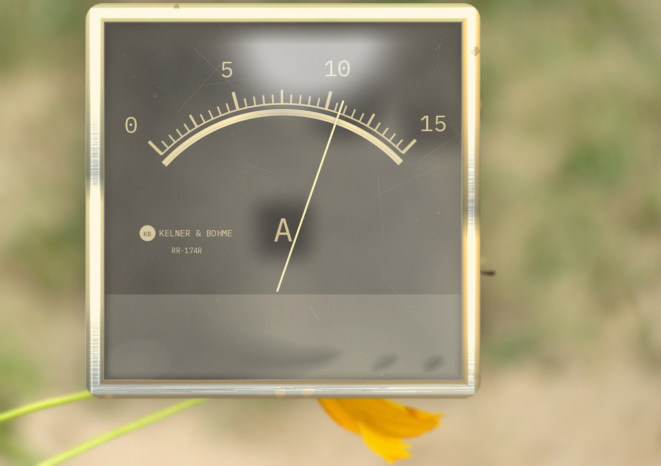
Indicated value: 10.75 (A)
